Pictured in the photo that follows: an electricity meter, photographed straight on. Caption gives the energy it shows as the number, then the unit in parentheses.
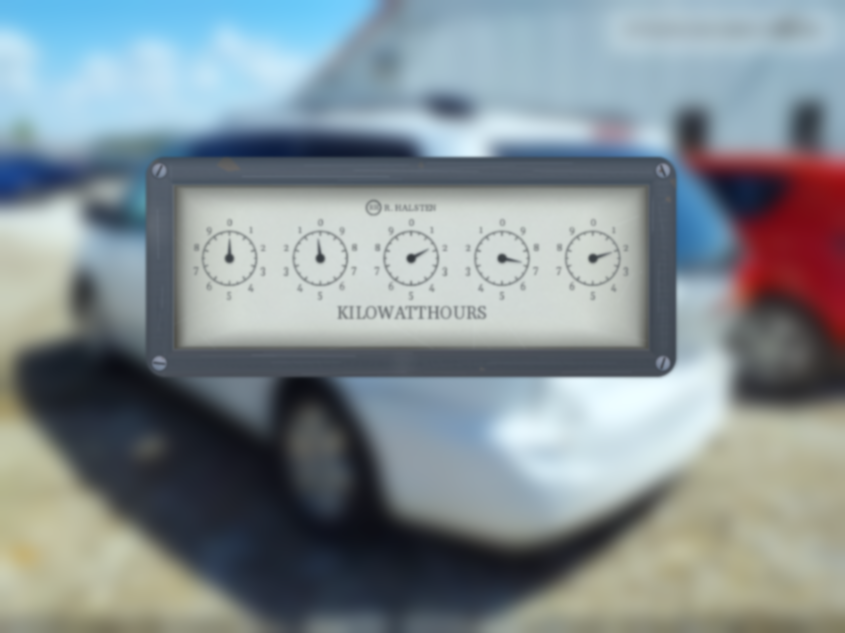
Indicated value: 172 (kWh)
